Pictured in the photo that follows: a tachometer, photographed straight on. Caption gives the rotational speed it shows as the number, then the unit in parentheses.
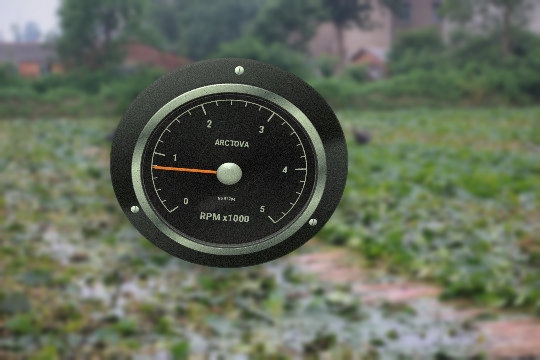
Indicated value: 800 (rpm)
